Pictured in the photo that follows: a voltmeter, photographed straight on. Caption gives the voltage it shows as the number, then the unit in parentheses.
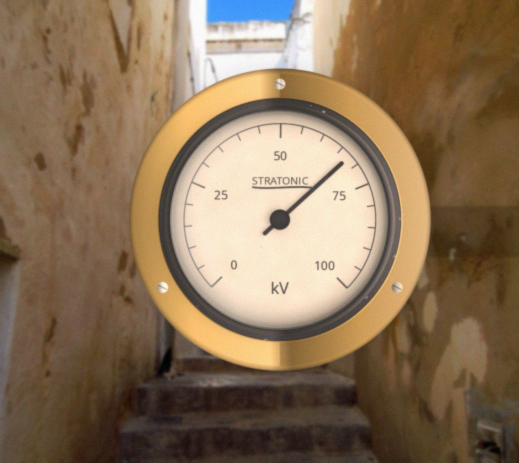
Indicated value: 67.5 (kV)
